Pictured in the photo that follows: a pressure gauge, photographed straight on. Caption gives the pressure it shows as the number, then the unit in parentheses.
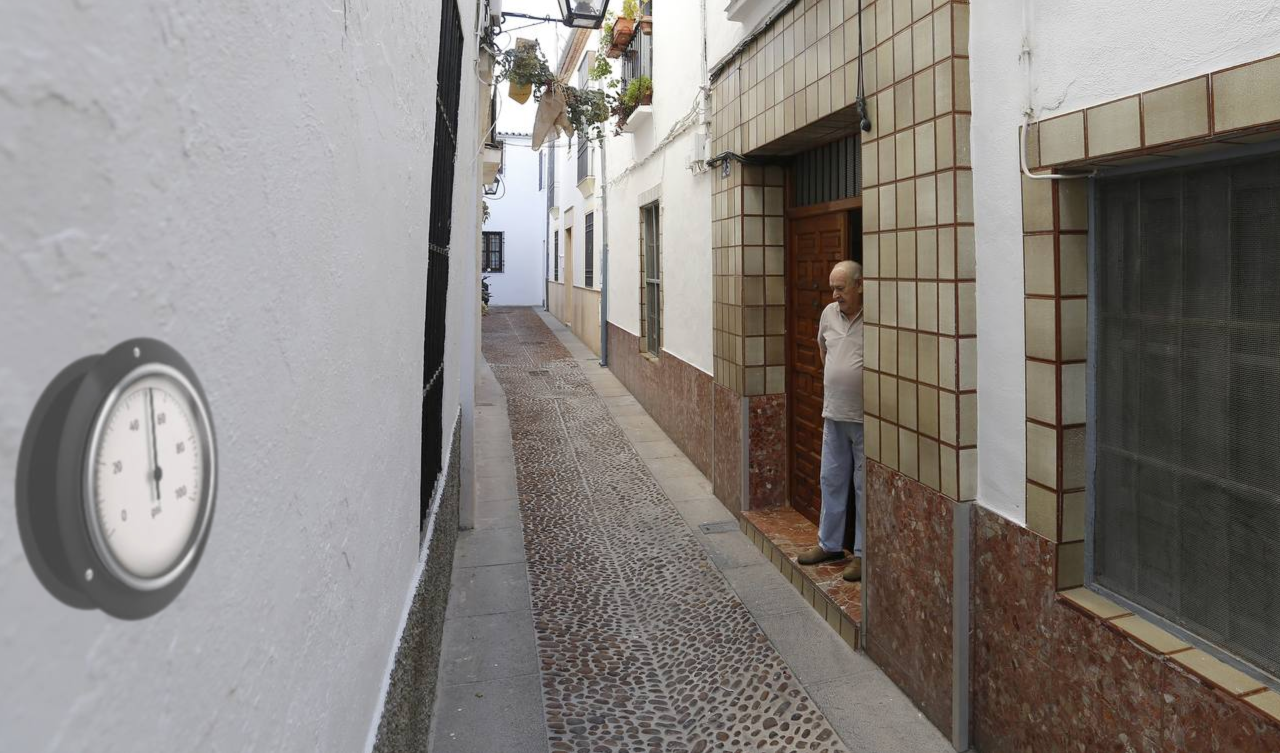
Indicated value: 50 (psi)
